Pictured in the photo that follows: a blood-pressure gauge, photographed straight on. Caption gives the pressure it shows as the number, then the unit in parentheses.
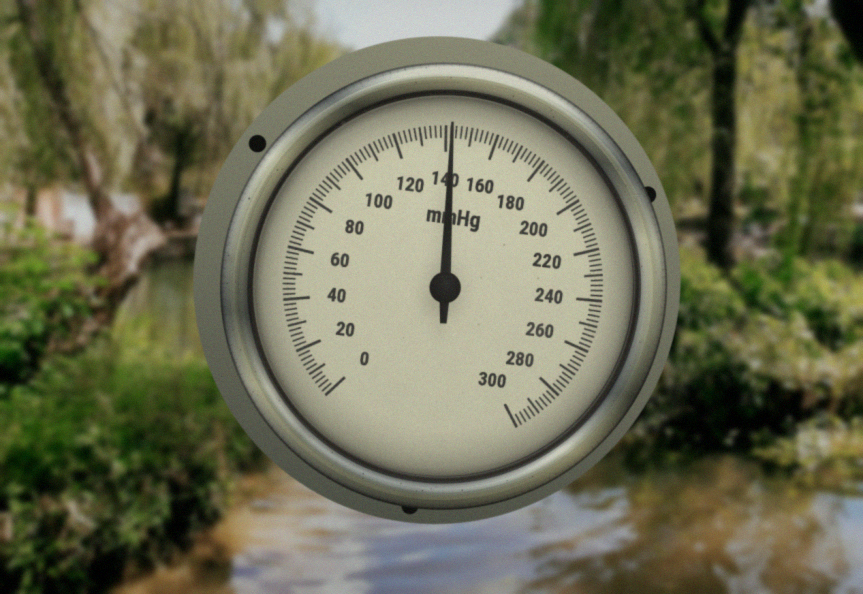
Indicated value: 142 (mmHg)
